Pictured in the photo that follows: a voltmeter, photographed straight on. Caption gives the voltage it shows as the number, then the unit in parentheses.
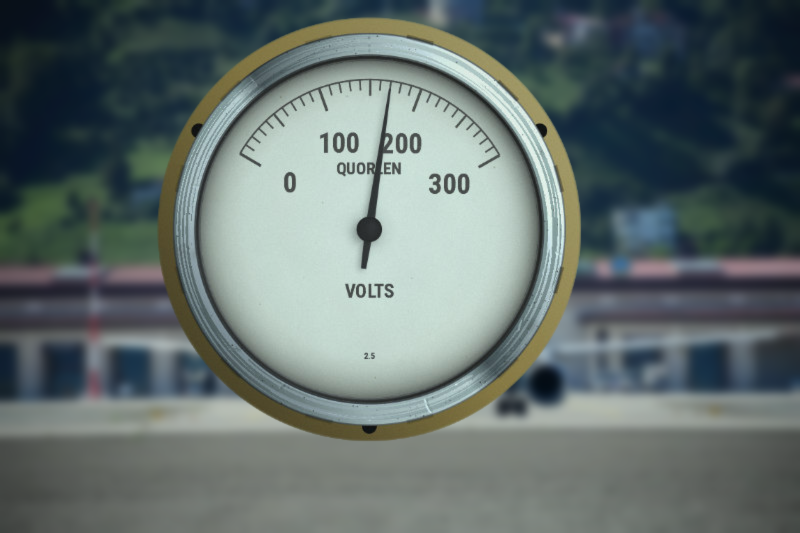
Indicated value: 170 (V)
